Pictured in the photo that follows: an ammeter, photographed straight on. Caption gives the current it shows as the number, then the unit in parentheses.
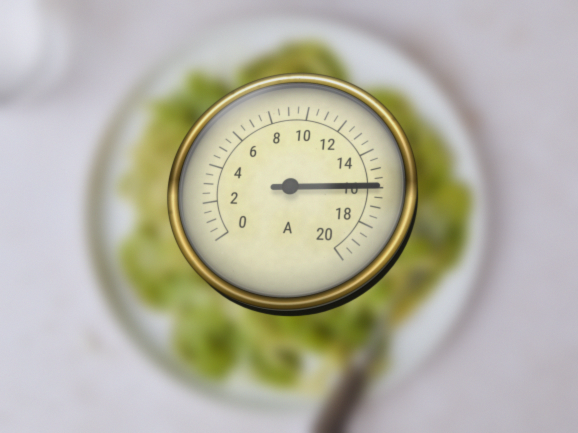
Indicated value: 16 (A)
